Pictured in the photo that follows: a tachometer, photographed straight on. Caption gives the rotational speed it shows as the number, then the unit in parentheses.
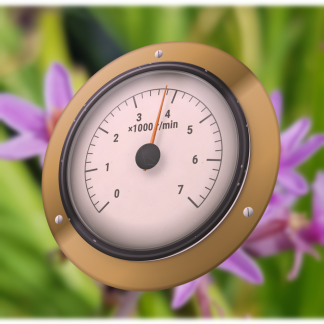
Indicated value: 3800 (rpm)
